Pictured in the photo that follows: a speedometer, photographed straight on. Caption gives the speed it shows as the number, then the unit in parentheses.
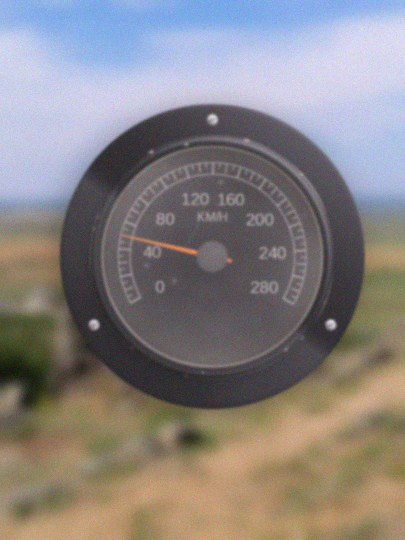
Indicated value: 50 (km/h)
